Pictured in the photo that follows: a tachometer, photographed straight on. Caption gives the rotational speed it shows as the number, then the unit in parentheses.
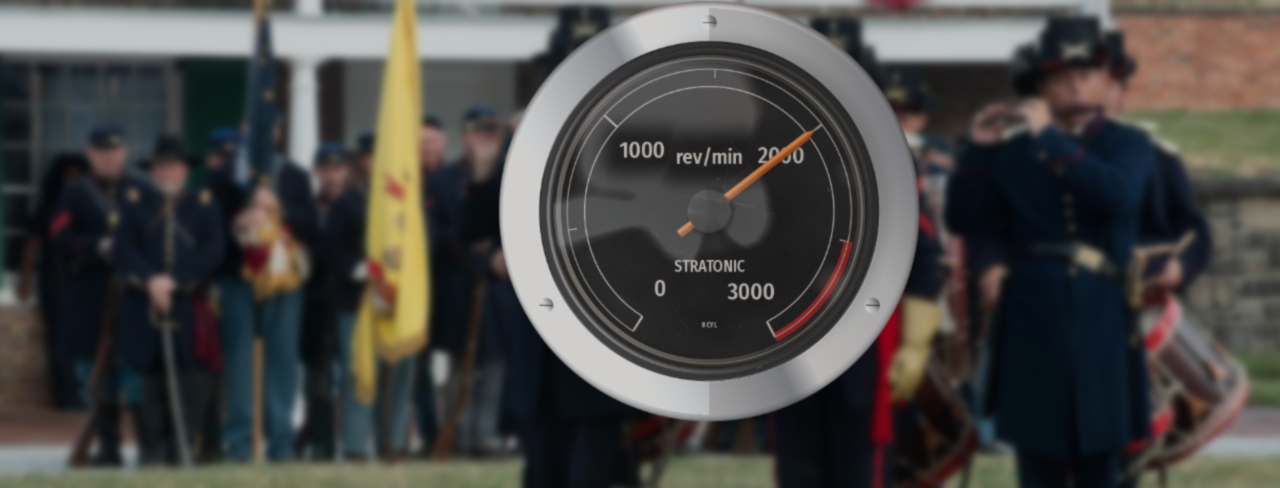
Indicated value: 2000 (rpm)
